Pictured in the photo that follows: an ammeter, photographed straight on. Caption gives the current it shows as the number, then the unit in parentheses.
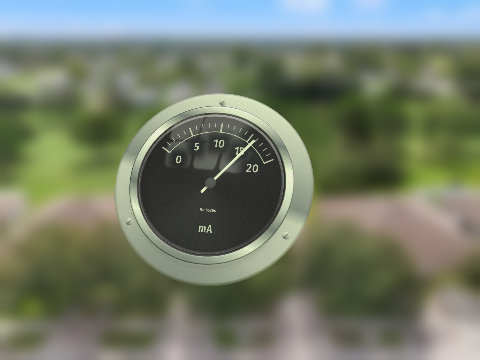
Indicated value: 16 (mA)
